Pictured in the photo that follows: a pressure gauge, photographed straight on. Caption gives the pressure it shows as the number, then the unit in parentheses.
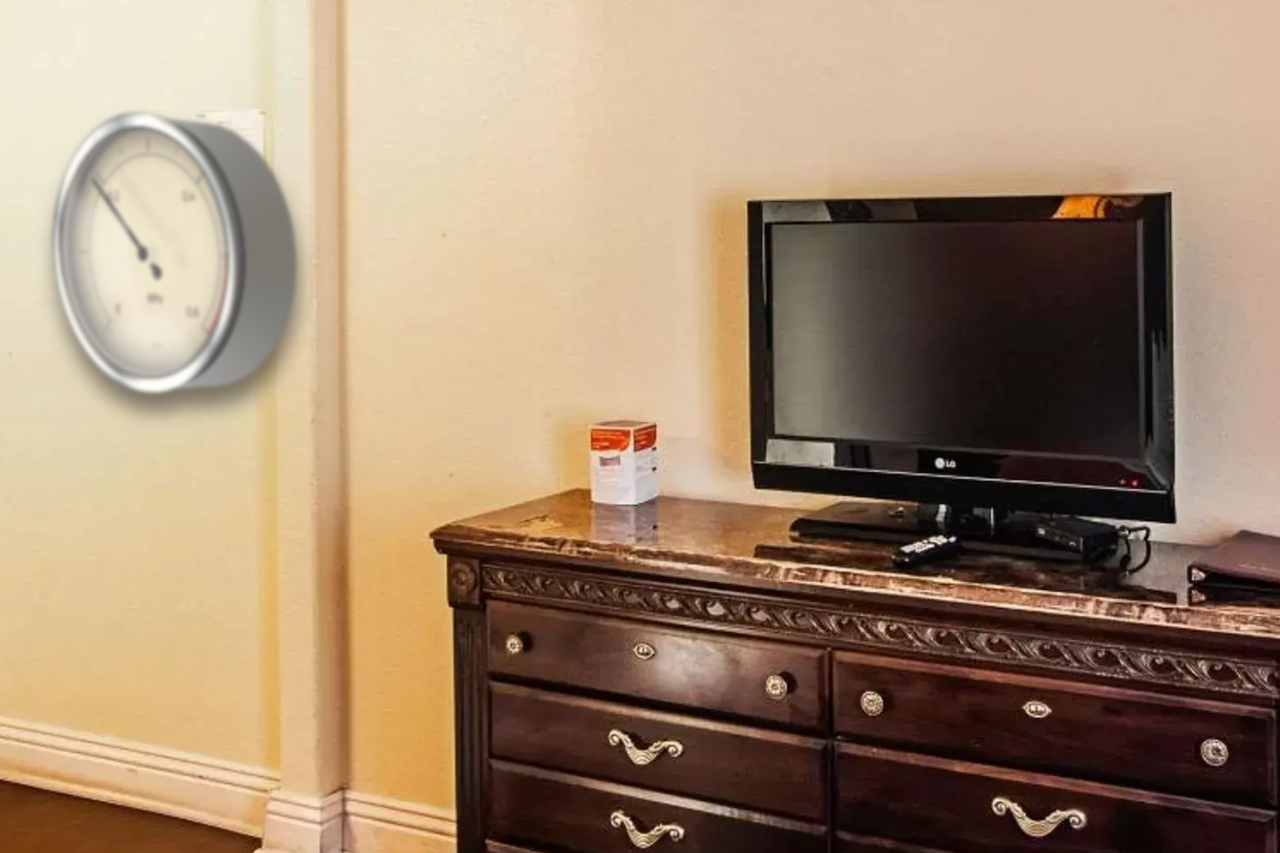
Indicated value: 0.2 (MPa)
